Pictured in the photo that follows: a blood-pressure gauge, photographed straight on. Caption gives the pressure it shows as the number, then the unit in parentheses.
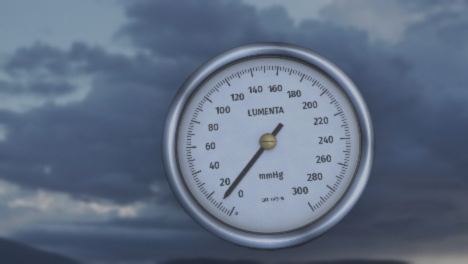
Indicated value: 10 (mmHg)
